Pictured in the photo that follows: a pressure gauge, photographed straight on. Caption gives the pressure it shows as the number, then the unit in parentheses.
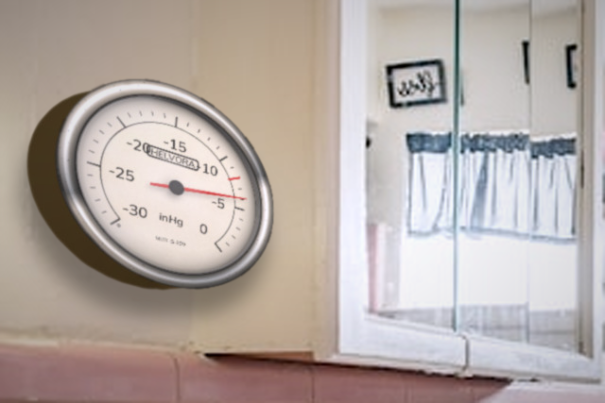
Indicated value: -6 (inHg)
